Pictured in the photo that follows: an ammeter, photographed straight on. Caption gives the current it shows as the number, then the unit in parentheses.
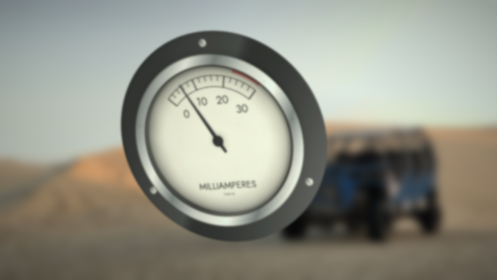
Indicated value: 6 (mA)
